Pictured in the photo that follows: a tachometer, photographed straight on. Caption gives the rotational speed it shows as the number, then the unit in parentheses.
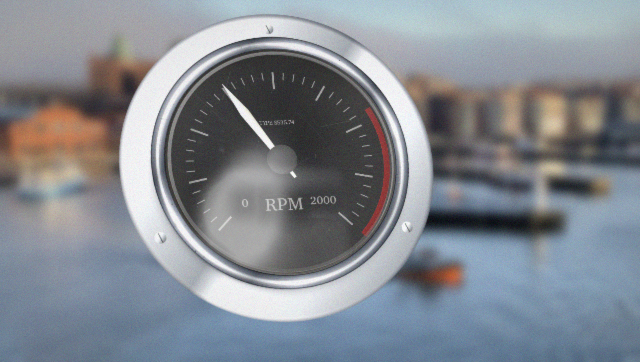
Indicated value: 750 (rpm)
